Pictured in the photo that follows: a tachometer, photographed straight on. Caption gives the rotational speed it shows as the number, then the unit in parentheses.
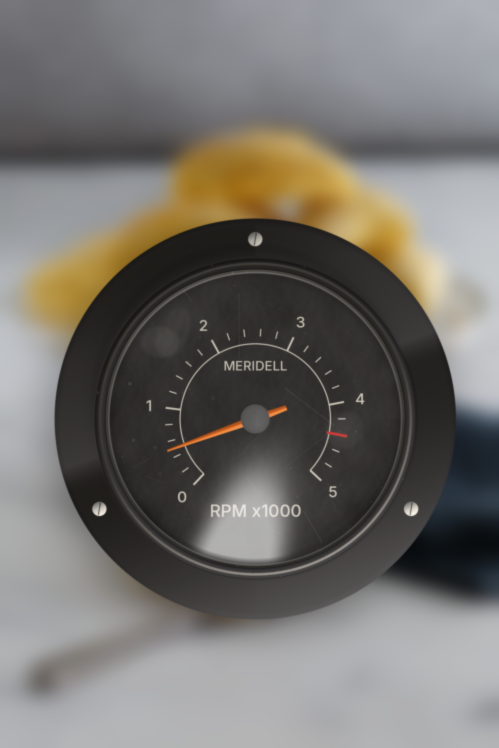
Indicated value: 500 (rpm)
